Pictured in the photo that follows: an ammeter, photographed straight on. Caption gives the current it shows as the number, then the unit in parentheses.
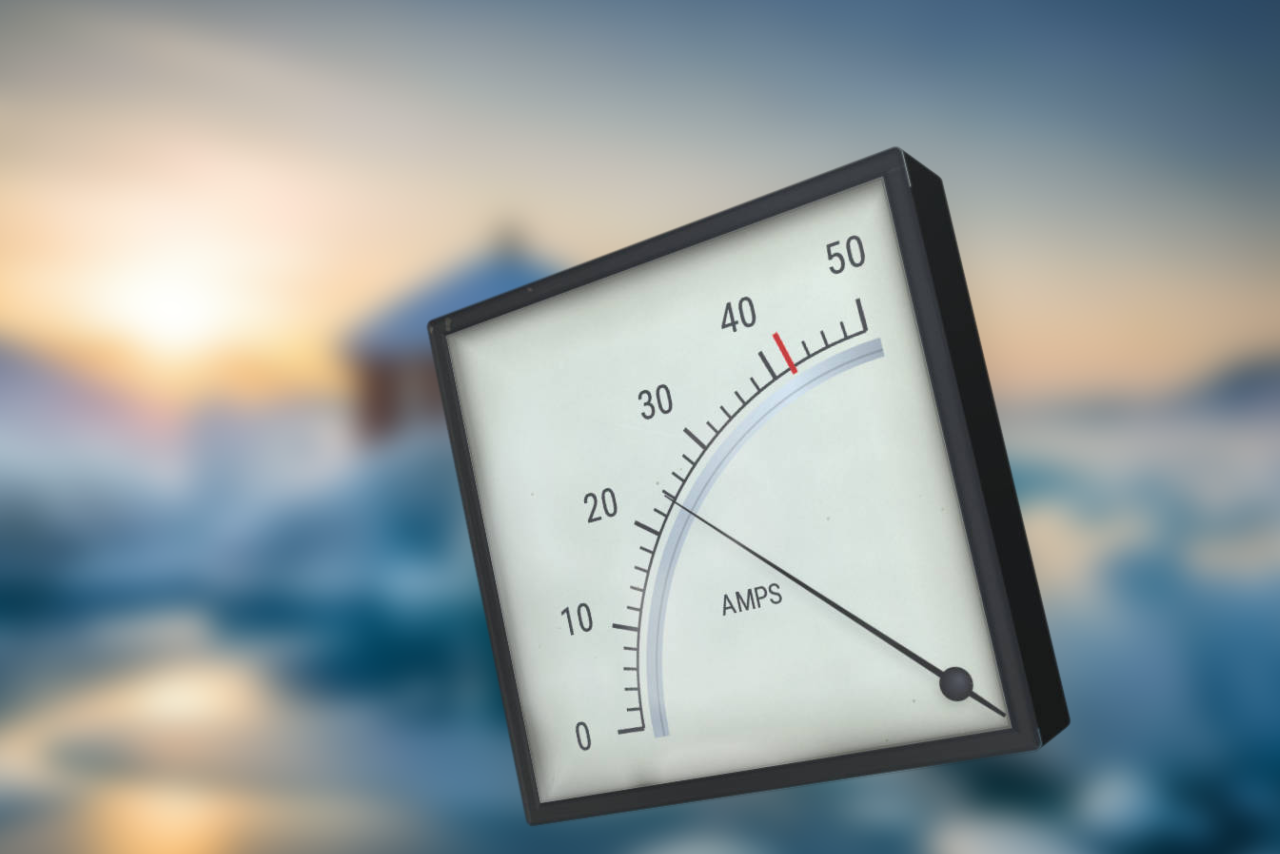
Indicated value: 24 (A)
